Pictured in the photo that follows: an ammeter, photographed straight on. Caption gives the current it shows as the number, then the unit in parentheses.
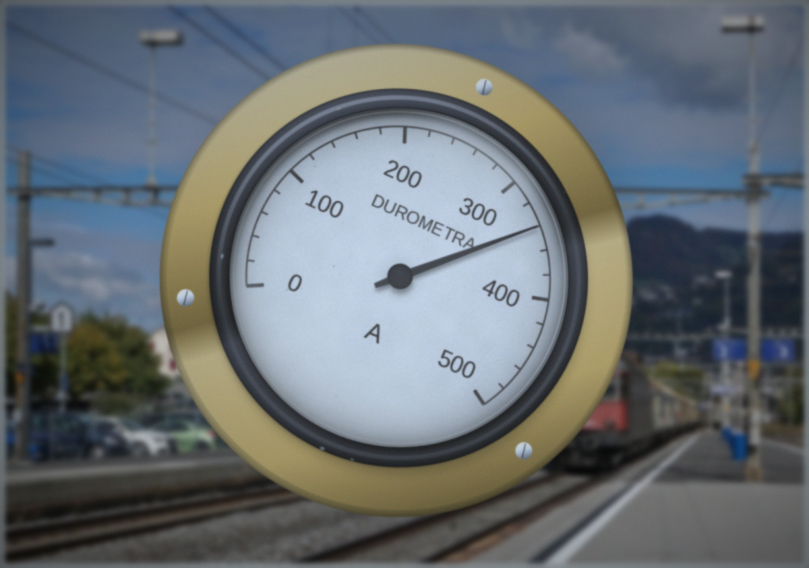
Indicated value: 340 (A)
